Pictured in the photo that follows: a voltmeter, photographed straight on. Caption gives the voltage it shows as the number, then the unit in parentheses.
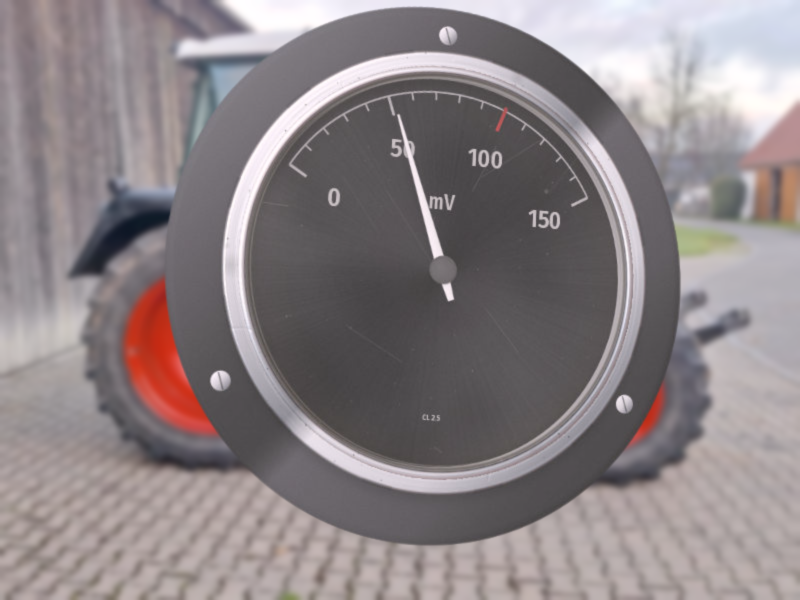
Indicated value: 50 (mV)
